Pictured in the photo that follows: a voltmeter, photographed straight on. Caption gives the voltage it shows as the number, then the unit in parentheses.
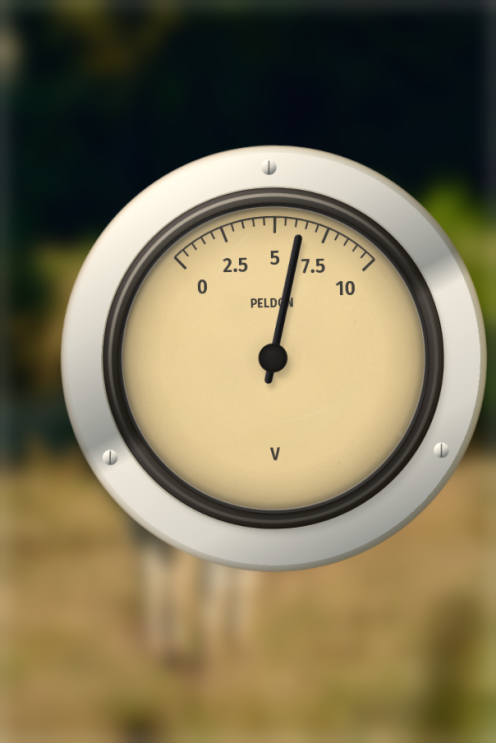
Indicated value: 6.25 (V)
